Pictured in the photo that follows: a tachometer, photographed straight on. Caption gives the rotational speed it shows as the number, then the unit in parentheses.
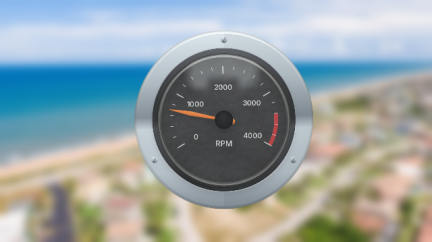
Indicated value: 700 (rpm)
